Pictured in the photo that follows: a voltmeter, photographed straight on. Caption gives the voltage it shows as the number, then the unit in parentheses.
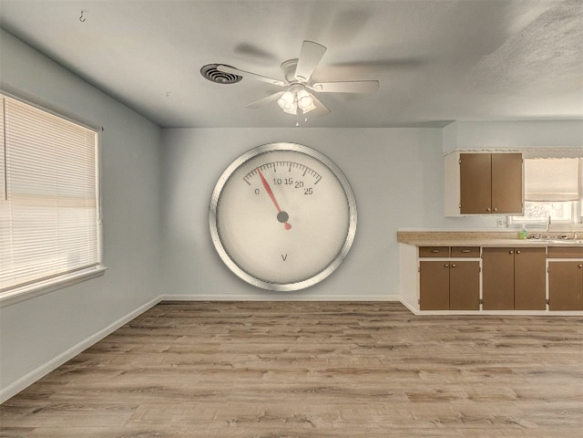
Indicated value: 5 (V)
